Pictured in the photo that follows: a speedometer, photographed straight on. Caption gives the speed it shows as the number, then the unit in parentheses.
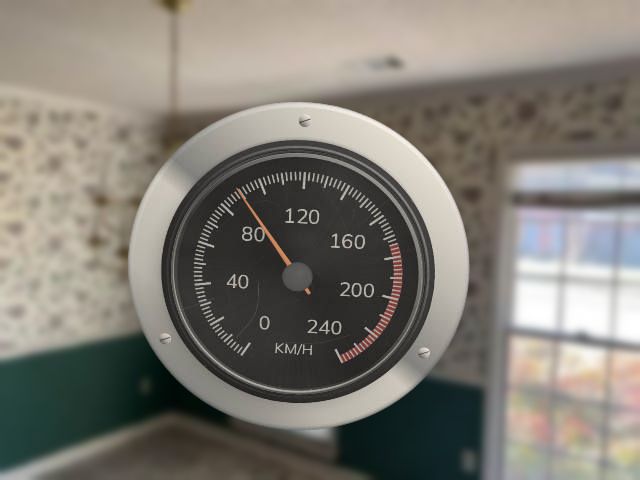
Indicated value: 90 (km/h)
